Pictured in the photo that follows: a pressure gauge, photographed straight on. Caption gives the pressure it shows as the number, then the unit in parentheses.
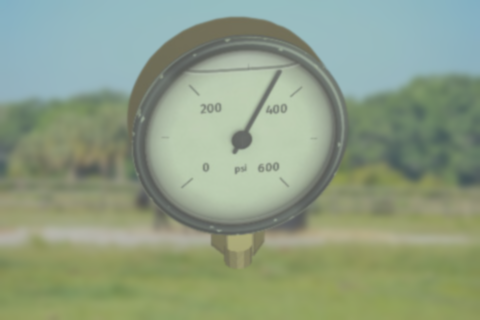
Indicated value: 350 (psi)
